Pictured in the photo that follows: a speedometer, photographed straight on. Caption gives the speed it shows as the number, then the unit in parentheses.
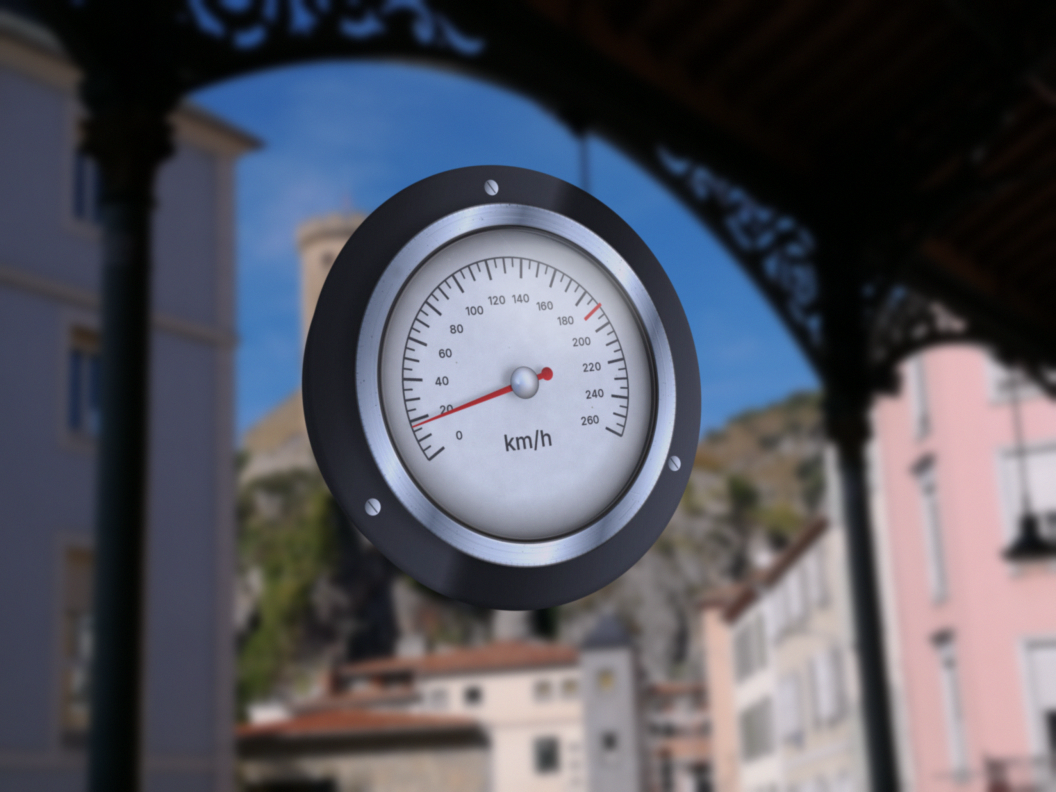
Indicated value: 17.5 (km/h)
